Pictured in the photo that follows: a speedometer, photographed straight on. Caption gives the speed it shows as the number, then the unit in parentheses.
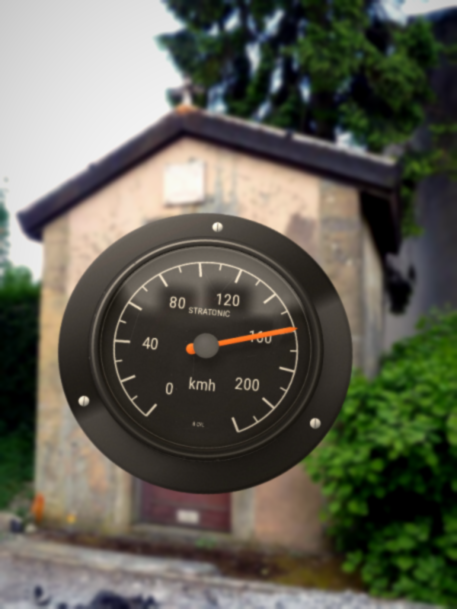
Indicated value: 160 (km/h)
